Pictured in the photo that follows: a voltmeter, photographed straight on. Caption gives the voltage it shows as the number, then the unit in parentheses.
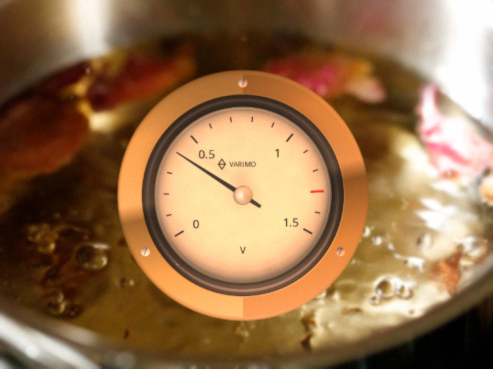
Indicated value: 0.4 (V)
